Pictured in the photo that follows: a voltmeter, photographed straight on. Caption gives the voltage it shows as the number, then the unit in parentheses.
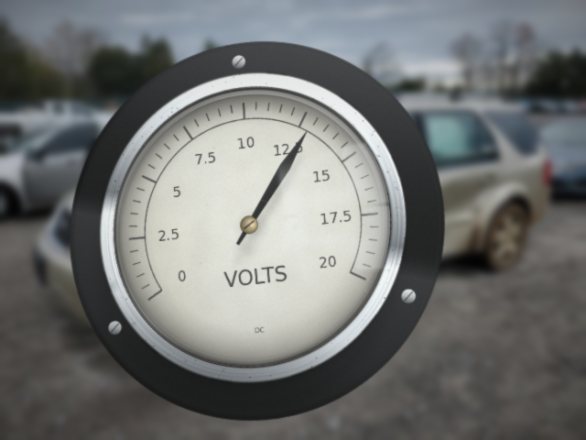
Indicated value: 13 (V)
